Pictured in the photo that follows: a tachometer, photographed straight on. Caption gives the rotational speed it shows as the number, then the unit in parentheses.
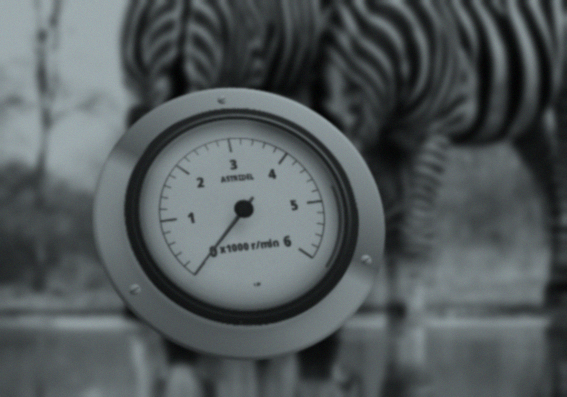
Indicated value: 0 (rpm)
